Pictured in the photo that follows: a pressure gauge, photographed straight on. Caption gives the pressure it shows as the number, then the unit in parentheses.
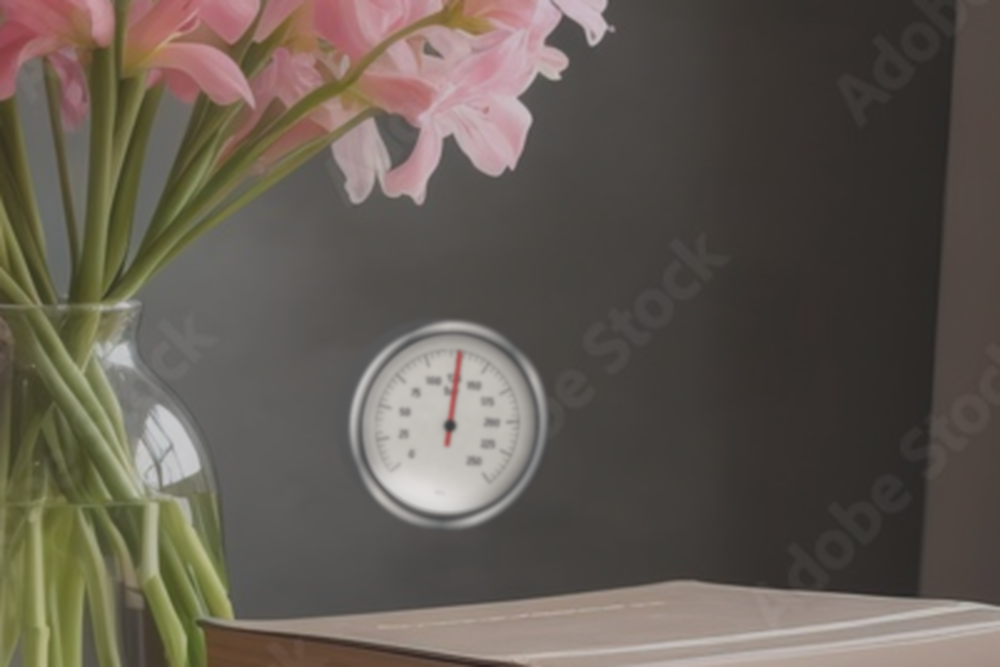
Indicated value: 125 (bar)
